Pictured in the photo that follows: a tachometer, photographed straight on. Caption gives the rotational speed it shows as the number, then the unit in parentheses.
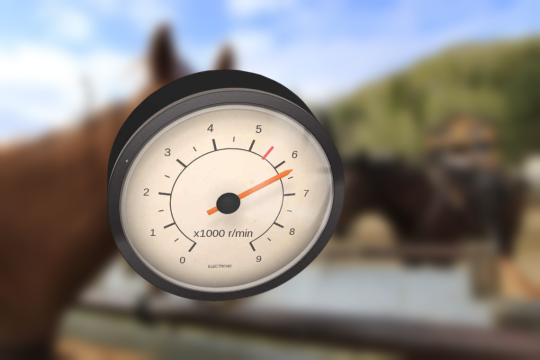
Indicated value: 6250 (rpm)
